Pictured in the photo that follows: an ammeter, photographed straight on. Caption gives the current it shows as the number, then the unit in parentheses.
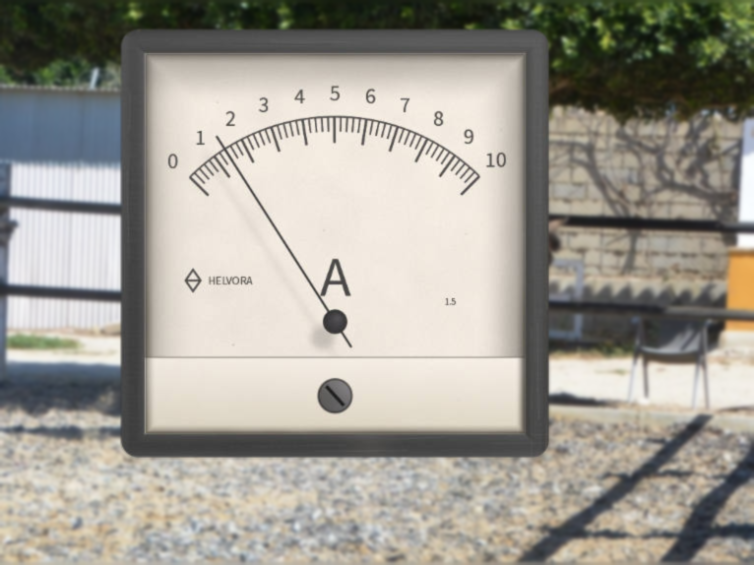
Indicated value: 1.4 (A)
